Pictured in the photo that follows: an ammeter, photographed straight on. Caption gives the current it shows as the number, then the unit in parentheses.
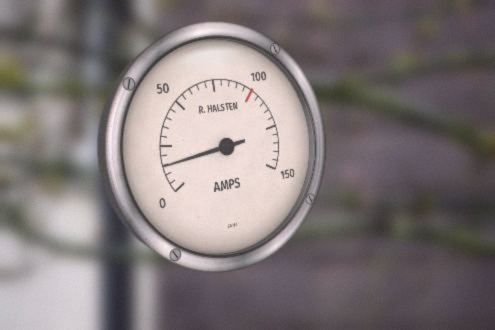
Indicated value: 15 (A)
